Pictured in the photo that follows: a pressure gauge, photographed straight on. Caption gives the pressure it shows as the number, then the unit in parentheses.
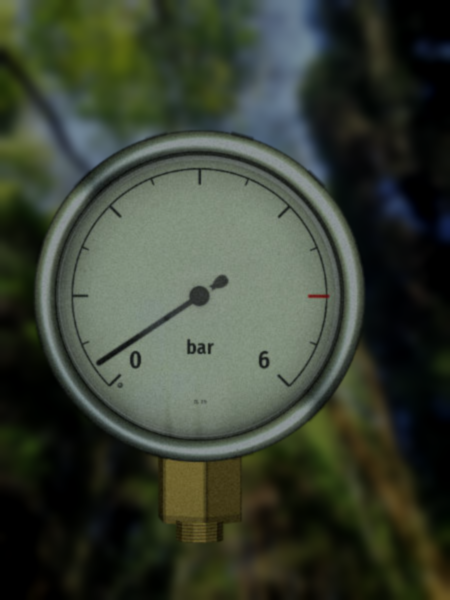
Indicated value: 0.25 (bar)
